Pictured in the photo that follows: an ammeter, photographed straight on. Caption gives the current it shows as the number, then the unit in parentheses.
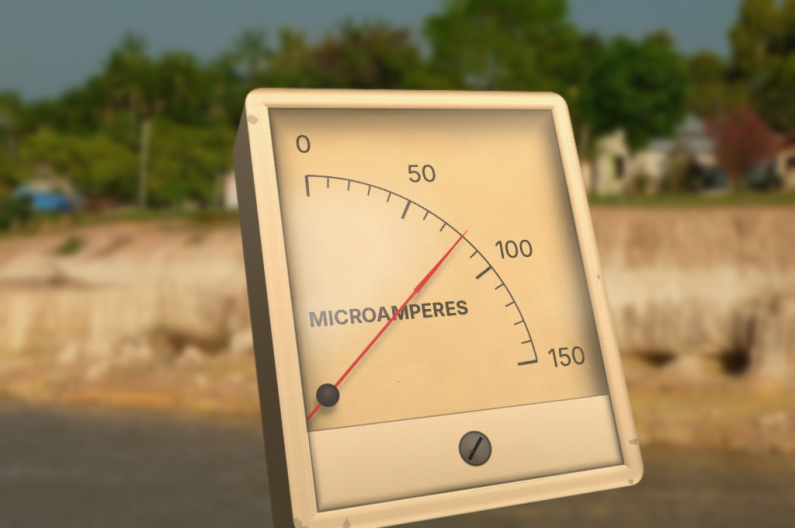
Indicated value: 80 (µA)
